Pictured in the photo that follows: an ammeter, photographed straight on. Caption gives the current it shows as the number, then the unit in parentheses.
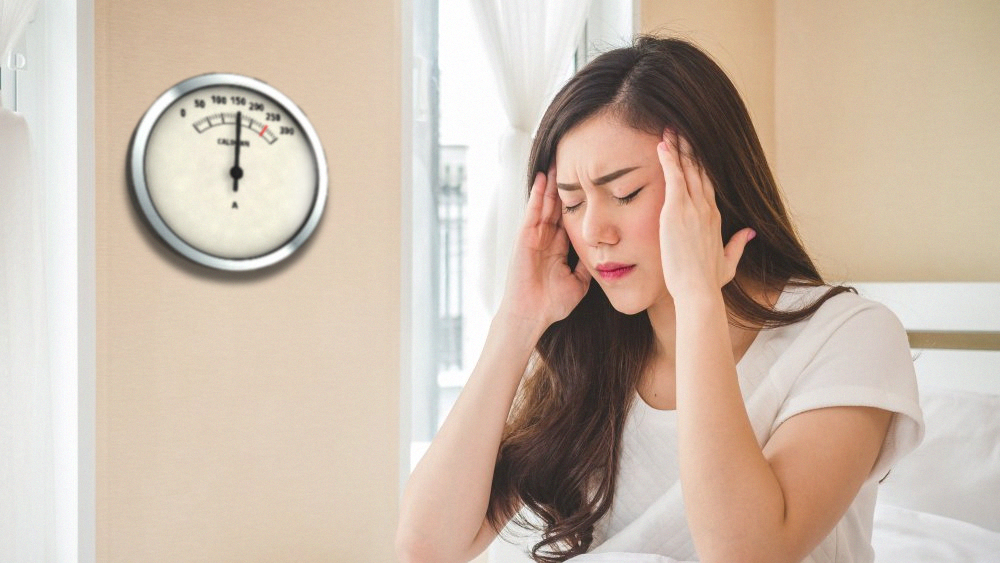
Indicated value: 150 (A)
